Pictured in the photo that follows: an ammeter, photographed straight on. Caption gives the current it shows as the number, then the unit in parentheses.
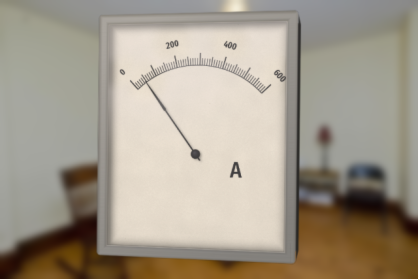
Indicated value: 50 (A)
